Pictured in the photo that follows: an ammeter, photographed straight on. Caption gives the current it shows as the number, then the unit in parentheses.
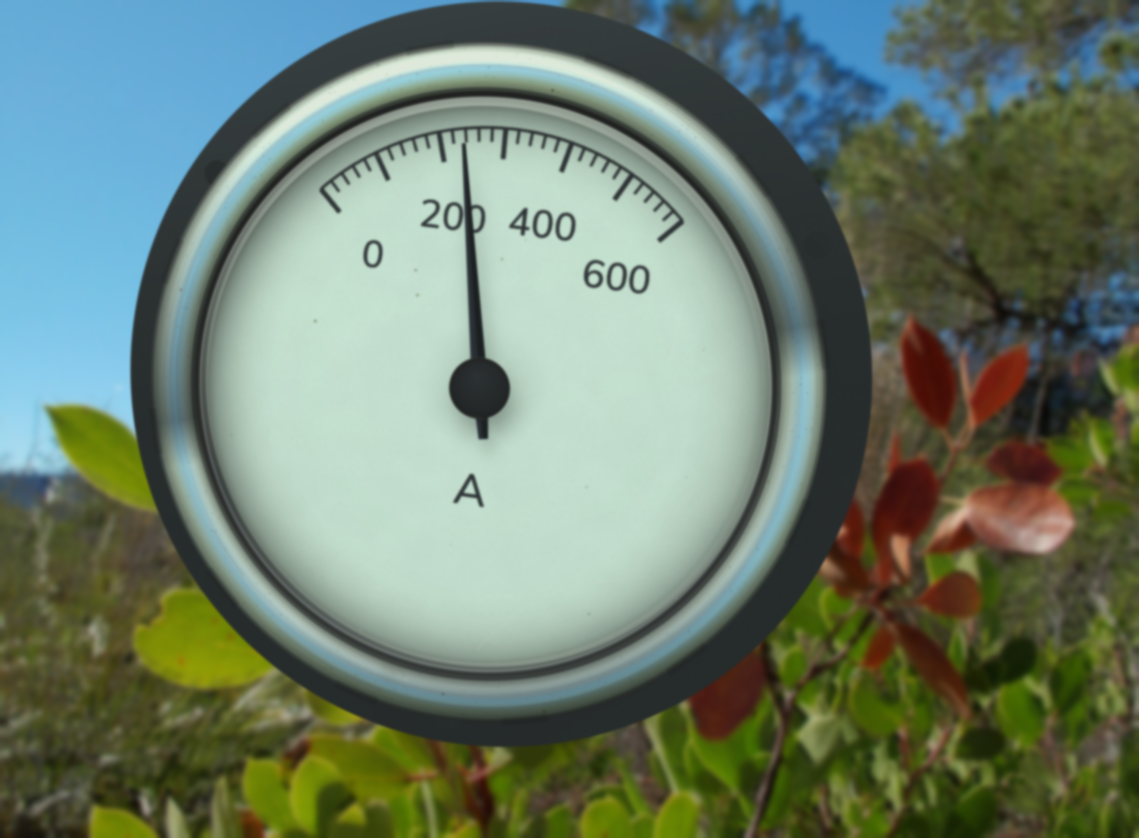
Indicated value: 240 (A)
